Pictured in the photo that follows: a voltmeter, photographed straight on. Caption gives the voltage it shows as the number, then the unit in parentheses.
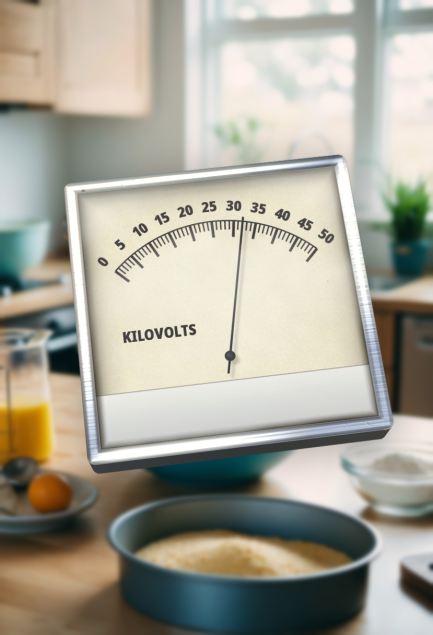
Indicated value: 32 (kV)
